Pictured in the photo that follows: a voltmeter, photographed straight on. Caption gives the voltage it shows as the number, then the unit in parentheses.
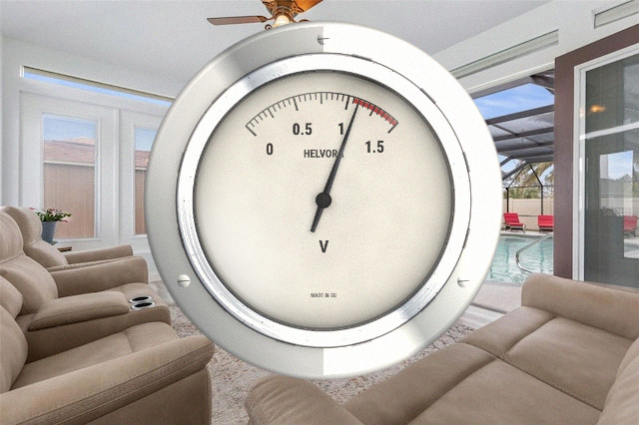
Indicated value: 1.1 (V)
